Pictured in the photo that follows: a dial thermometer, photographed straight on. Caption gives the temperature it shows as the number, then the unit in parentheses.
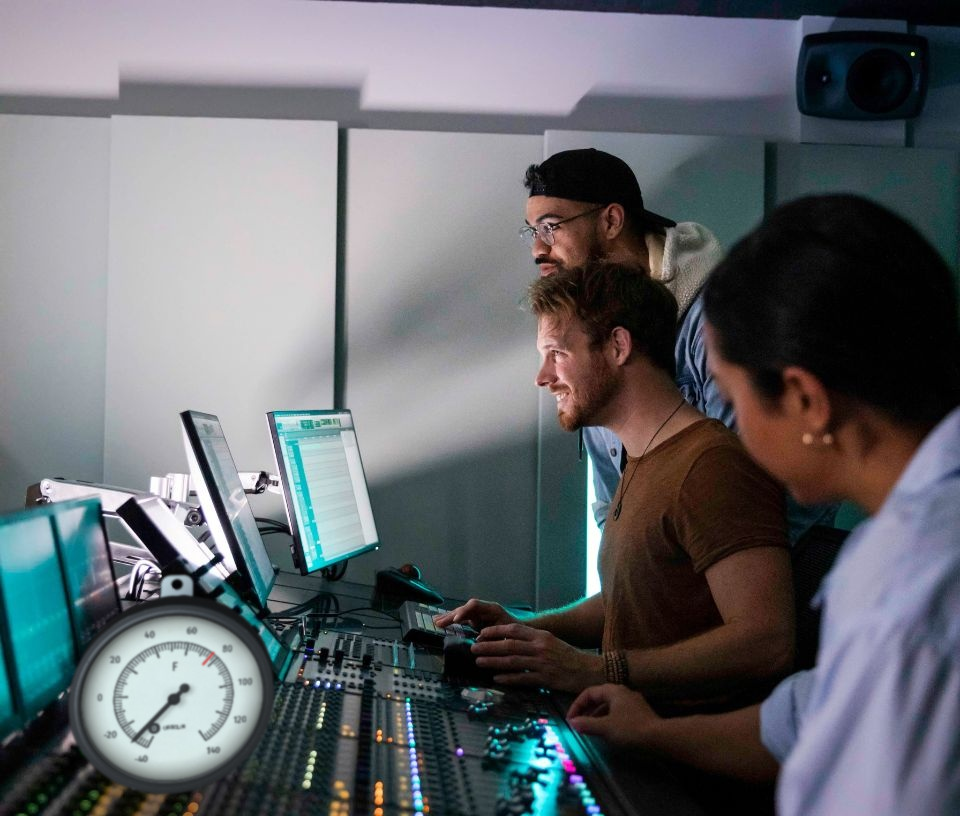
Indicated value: -30 (°F)
